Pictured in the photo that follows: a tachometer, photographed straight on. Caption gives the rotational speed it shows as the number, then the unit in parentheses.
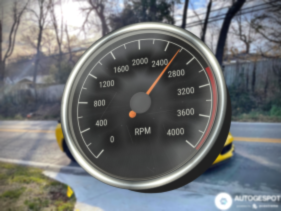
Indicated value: 2600 (rpm)
